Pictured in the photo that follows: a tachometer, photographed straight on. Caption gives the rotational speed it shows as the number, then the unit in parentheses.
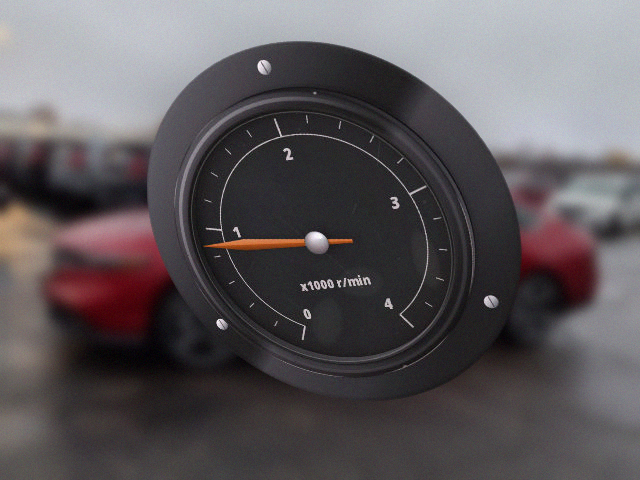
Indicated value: 900 (rpm)
